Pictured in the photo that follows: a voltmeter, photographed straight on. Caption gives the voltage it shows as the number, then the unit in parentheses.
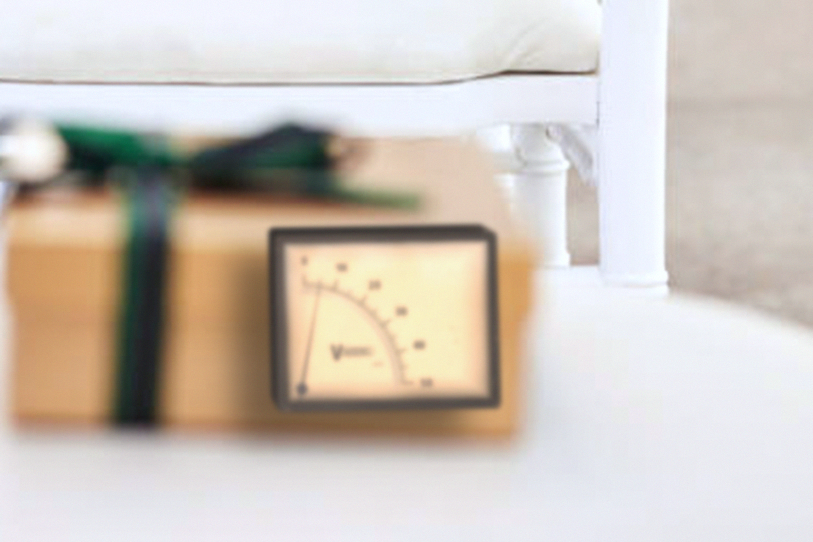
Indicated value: 5 (V)
